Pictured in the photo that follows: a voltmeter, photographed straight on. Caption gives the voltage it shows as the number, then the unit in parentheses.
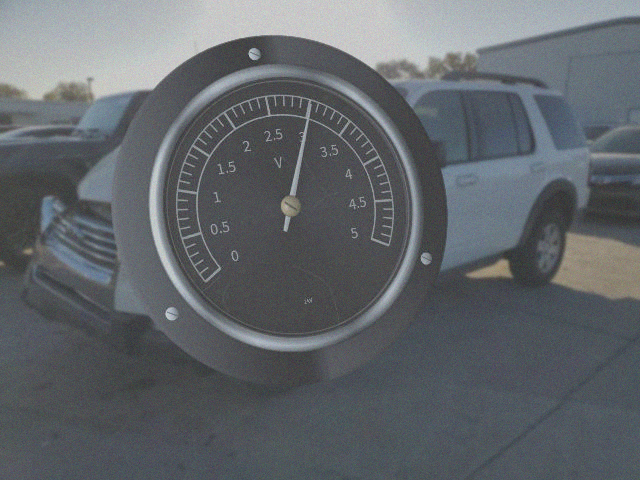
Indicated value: 3 (V)
